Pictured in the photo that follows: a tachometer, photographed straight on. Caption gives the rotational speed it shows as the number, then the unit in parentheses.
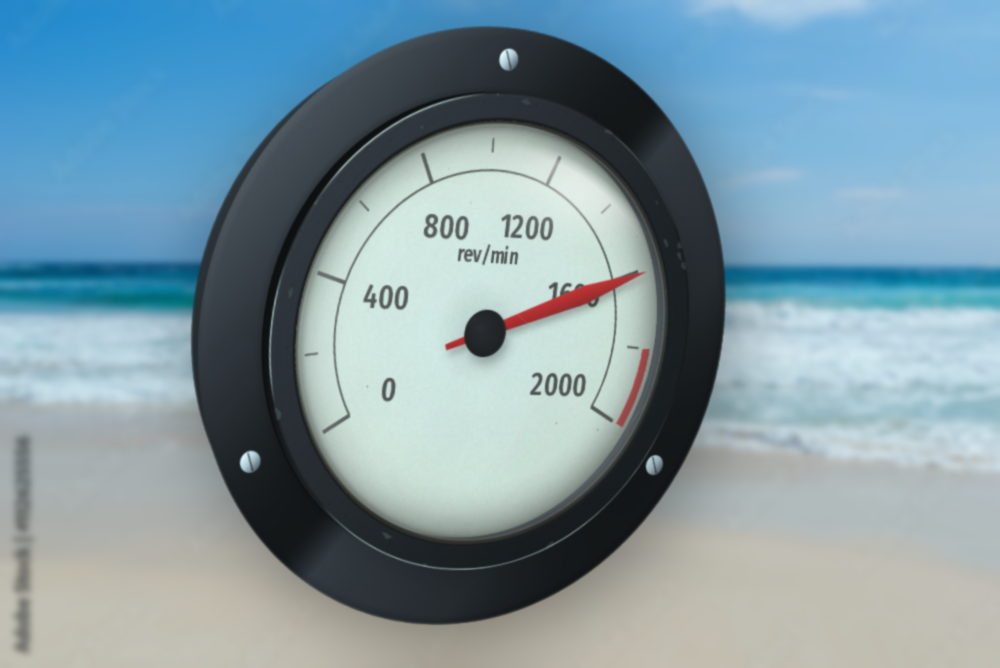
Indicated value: 1600 (rpm)
